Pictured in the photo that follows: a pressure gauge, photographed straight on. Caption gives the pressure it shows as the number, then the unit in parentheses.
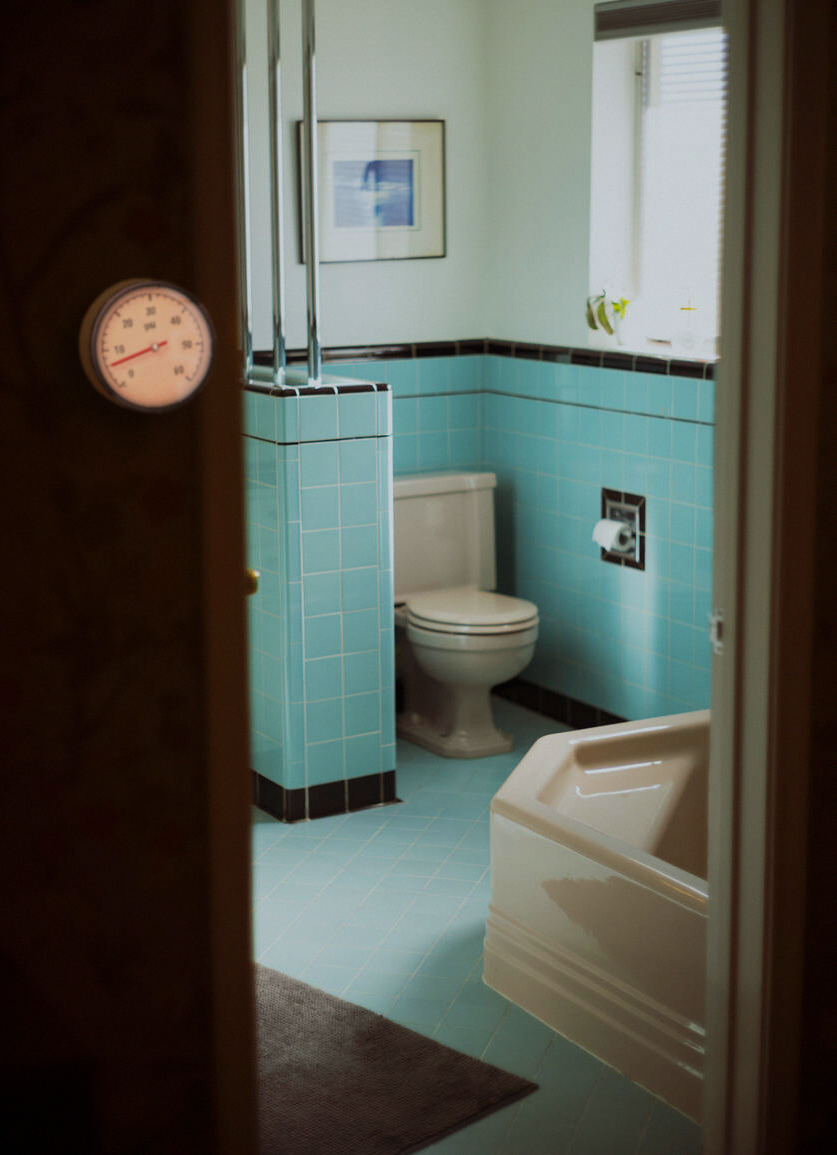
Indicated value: 6 (psi)
